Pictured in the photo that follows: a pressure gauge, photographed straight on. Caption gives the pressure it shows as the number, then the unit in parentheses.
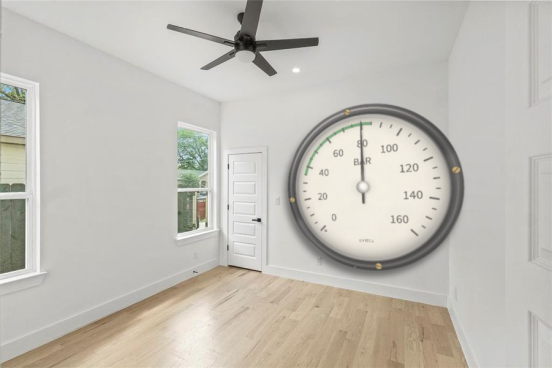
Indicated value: 80 (bar)
